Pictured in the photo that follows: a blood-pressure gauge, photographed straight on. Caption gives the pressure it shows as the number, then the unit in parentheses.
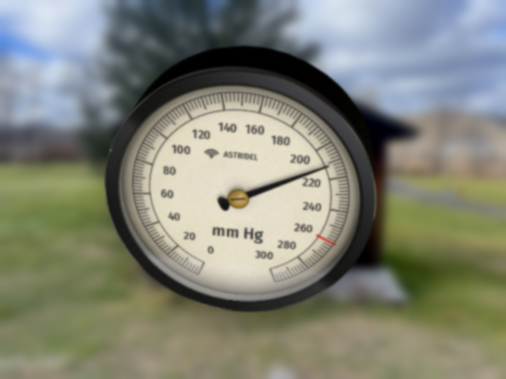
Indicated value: 210 (mmHg)
